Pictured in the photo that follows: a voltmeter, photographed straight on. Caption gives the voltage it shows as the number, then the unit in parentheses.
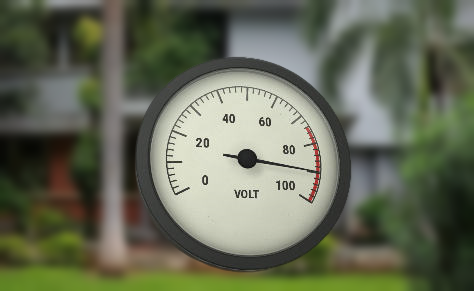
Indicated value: 90 (V)
